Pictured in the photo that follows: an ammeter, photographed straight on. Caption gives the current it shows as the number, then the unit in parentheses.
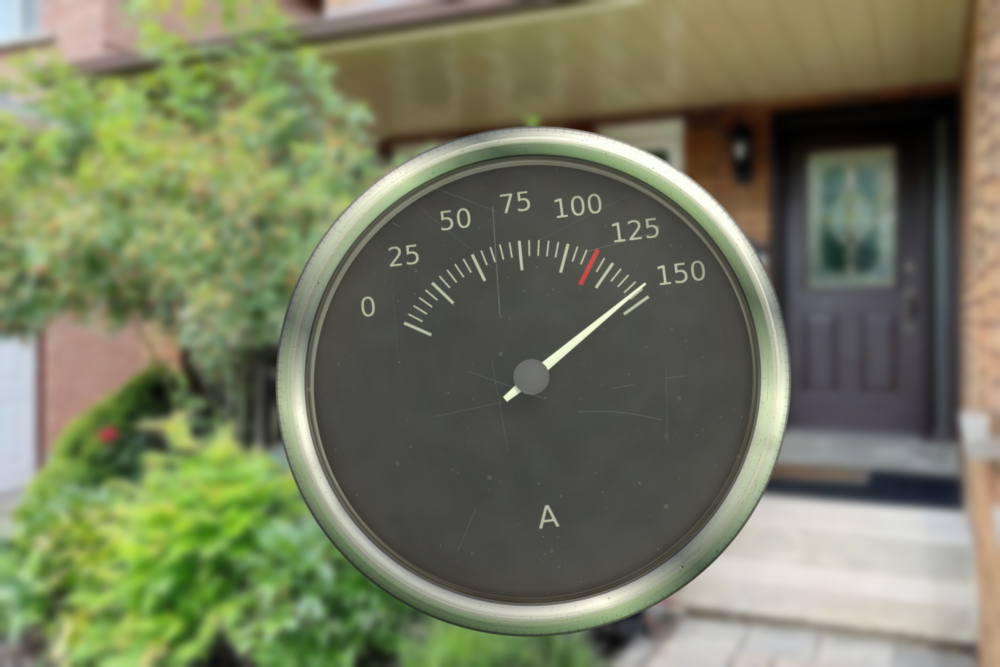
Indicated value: 145 (A)
